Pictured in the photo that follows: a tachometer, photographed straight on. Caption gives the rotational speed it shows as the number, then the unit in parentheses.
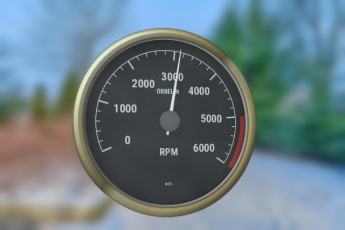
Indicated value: 3100 (rpm)
